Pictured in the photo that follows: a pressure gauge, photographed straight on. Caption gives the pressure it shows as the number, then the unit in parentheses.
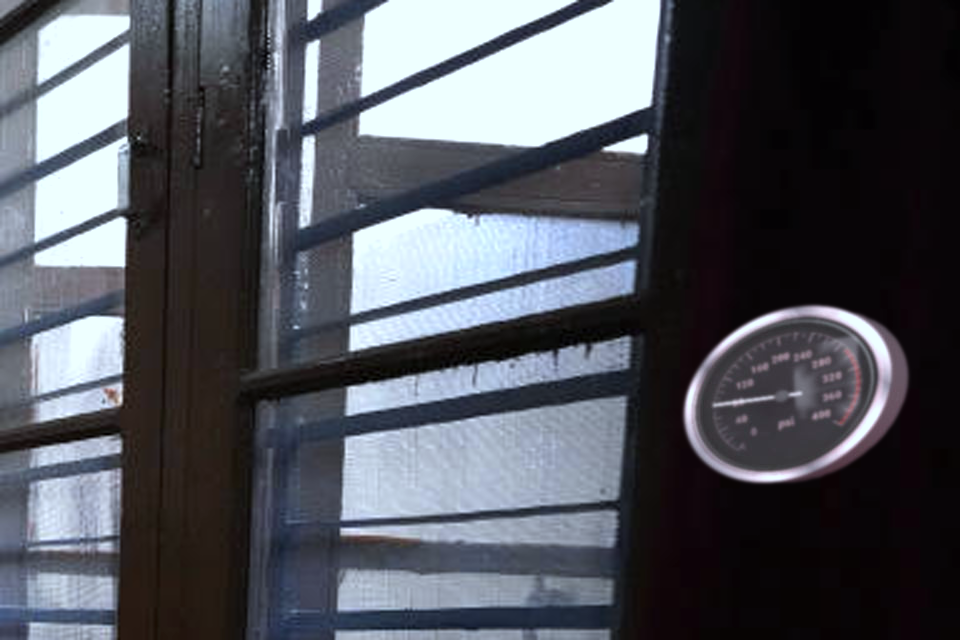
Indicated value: 80 (psi)
